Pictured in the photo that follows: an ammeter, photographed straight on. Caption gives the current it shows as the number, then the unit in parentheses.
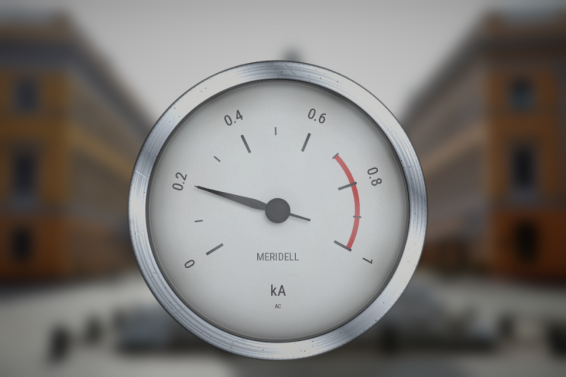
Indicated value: 0.2 (kA)
